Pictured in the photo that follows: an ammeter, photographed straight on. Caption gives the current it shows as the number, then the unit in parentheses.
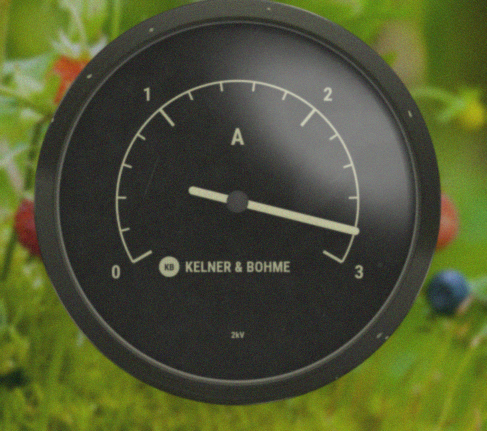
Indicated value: 2.8 (A)
